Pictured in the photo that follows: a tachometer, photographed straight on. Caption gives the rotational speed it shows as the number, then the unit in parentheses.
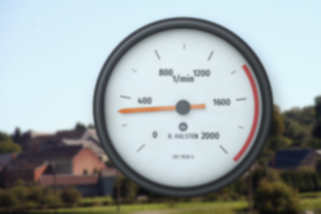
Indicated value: 300 (rpm)
